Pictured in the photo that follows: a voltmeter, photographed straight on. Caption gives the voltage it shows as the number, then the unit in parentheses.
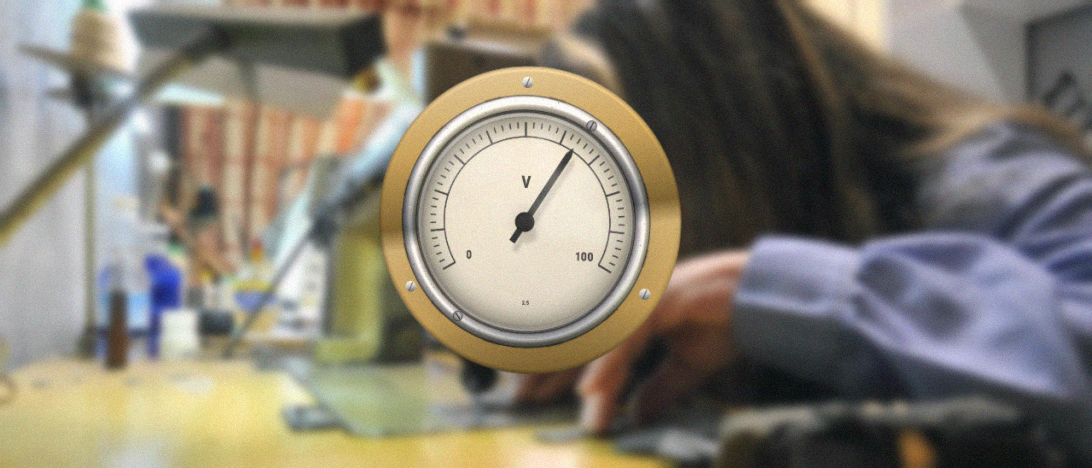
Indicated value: 64 (V)
